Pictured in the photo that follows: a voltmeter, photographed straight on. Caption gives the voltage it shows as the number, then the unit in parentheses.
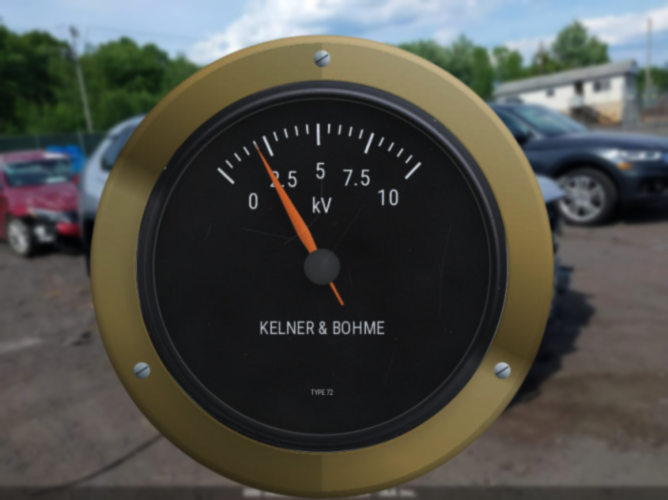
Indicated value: 2 (kV)
